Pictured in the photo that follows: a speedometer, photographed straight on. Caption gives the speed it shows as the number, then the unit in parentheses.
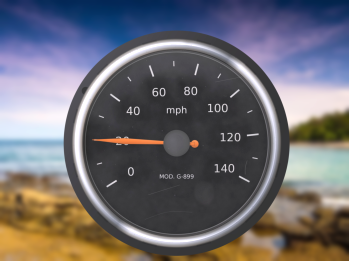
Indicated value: 20 (mph)
